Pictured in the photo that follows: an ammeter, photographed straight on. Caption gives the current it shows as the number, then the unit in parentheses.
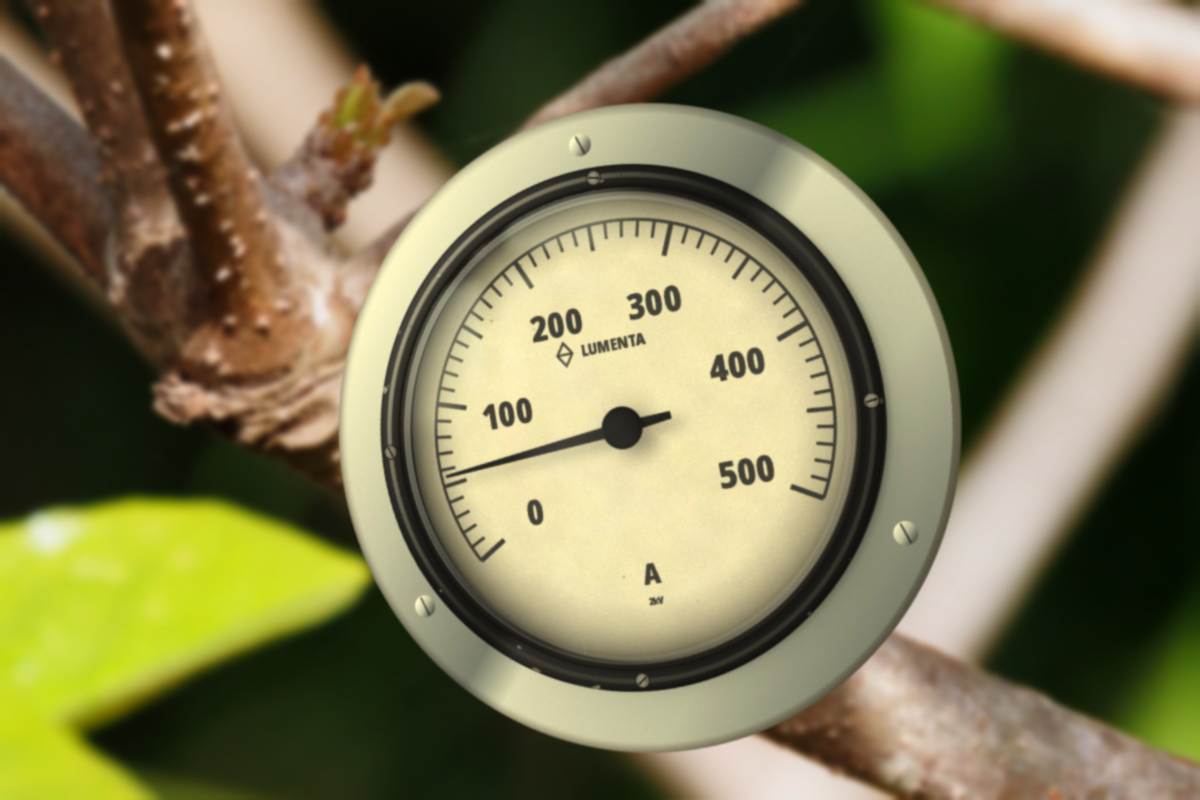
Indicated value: 55 (A)
